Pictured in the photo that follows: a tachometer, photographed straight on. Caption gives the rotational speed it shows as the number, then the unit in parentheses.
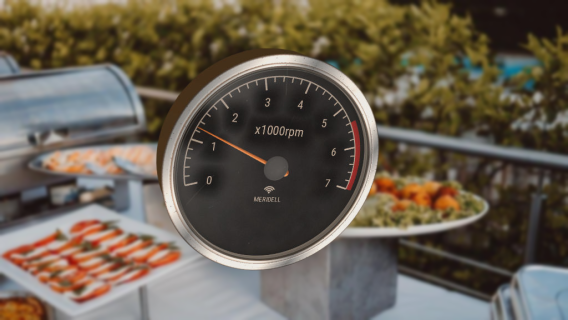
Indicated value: 1300 (rpm)
